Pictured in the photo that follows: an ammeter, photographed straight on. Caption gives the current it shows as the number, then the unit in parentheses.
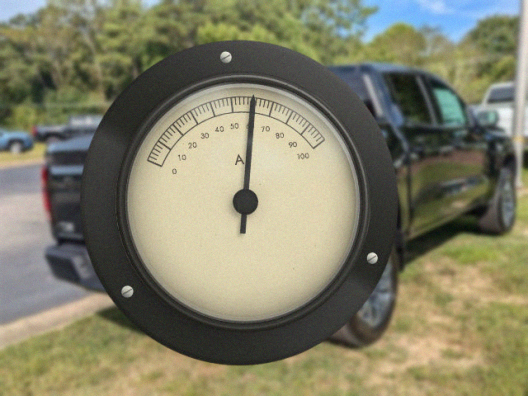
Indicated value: 60 (A)
